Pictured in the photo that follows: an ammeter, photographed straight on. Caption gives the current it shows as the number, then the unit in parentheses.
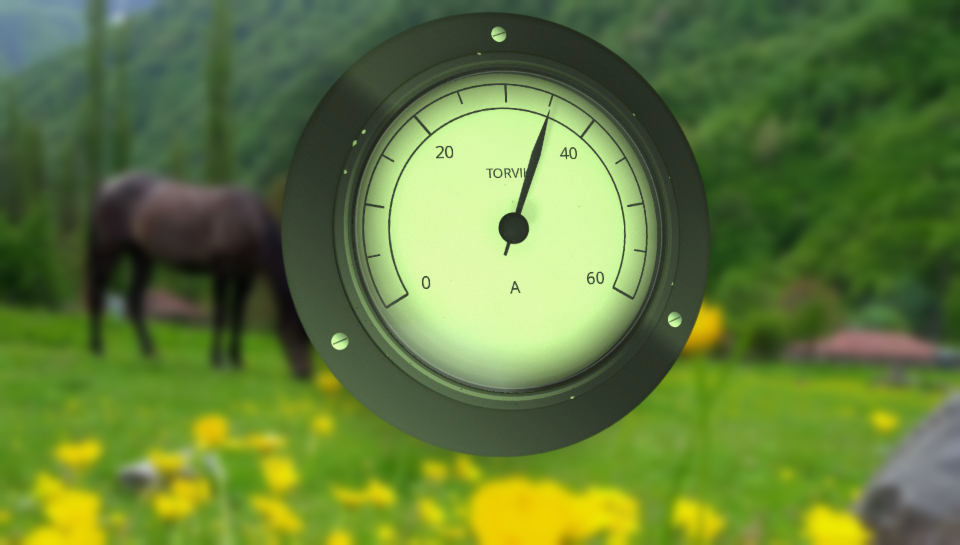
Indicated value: 35 (A)
